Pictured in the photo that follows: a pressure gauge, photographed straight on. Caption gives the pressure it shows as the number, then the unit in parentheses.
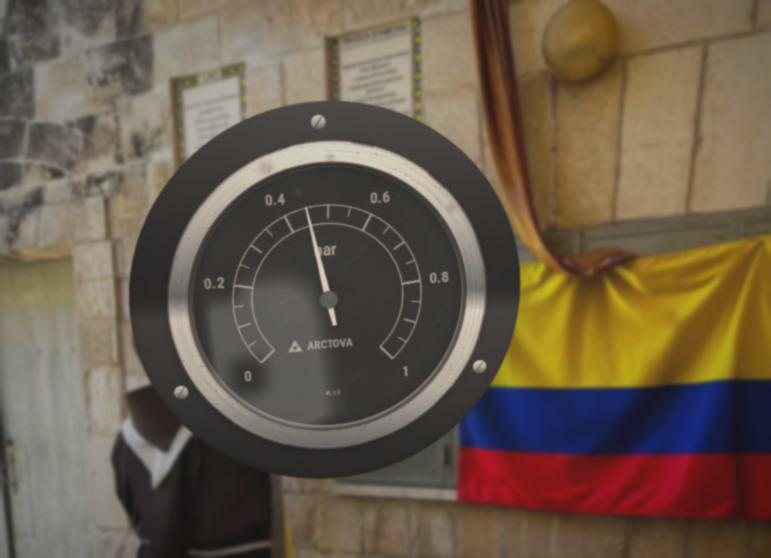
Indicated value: 0.45 (bar)
